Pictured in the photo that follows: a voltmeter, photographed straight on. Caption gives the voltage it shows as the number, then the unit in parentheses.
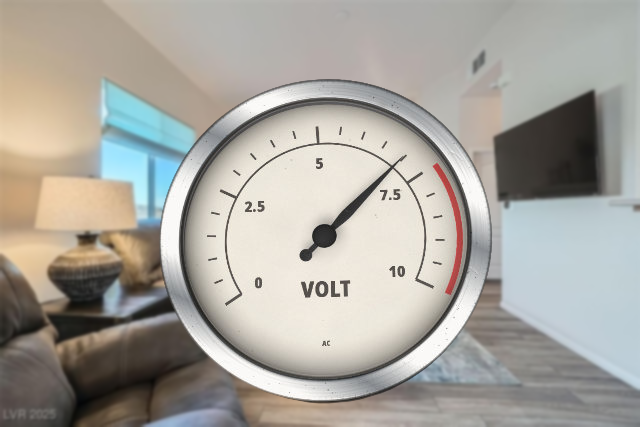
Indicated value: 7 (V)
